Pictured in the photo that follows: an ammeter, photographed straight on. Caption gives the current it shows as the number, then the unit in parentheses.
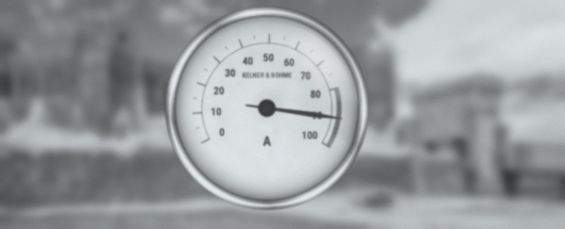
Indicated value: 90 (A)
